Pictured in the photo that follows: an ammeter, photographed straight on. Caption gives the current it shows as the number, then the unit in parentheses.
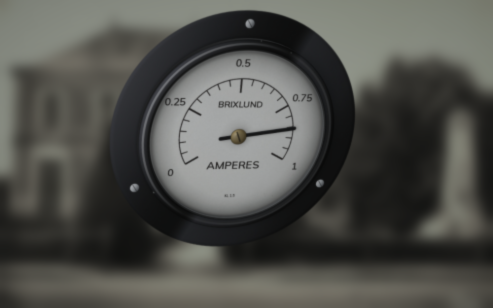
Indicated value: 0.85 (A)
